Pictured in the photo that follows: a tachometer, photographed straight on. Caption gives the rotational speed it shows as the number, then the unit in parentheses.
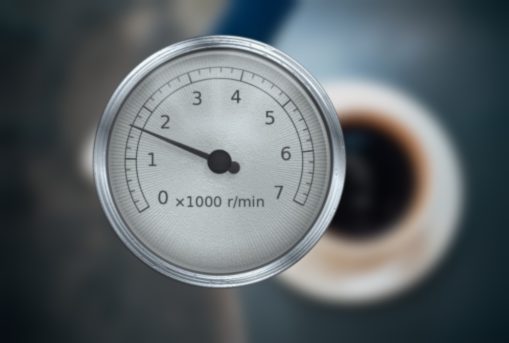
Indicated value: 1600 (rpm)
